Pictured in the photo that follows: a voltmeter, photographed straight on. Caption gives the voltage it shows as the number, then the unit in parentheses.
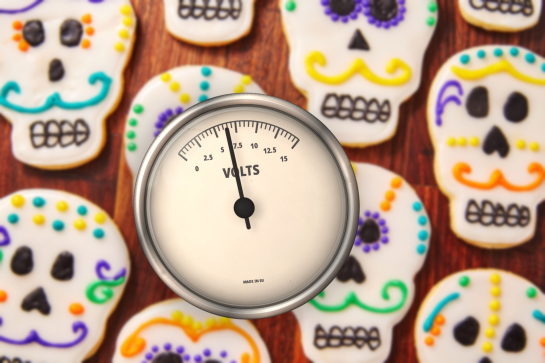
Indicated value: 6.5 (V)
